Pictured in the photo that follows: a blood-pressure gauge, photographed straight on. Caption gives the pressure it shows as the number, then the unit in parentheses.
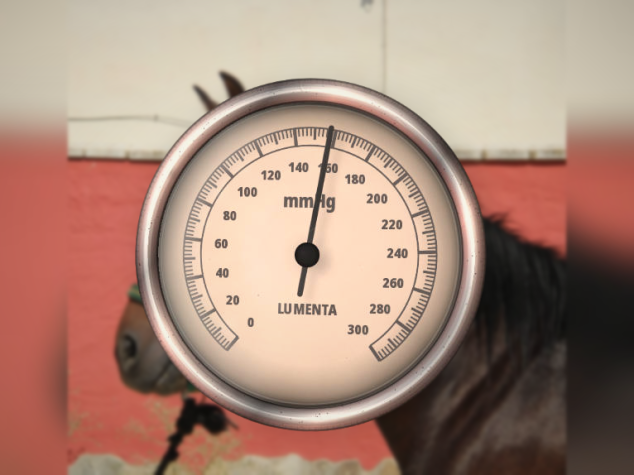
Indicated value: 158 (mmHg)
